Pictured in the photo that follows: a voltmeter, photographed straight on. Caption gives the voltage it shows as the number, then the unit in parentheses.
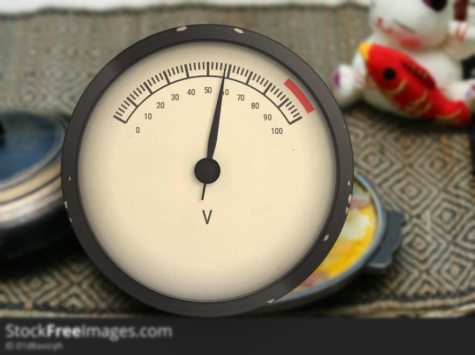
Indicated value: 58 (V)
